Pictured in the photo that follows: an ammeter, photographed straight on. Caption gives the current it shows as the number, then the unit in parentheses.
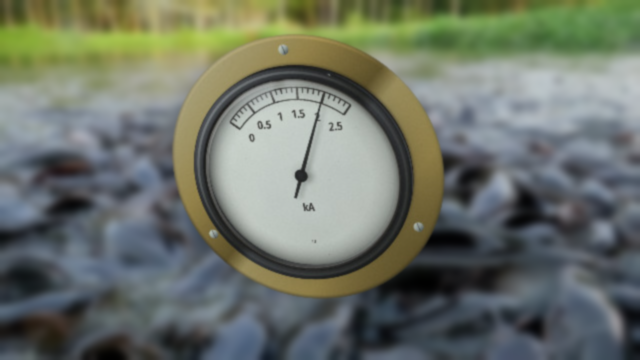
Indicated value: 2 (kA)
